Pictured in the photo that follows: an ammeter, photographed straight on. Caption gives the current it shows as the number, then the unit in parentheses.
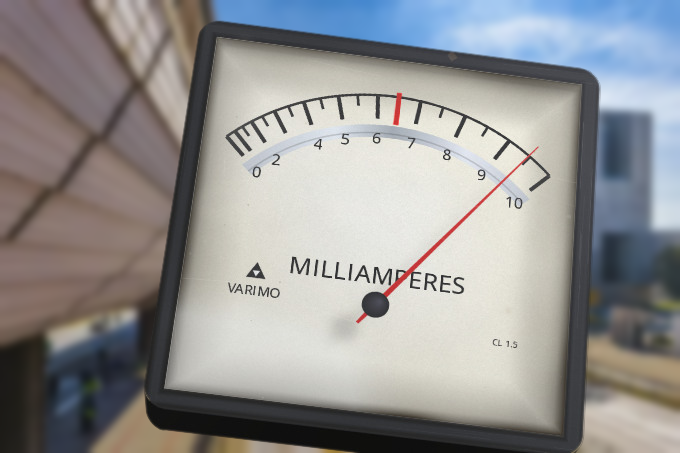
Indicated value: 9.5 (mA)
